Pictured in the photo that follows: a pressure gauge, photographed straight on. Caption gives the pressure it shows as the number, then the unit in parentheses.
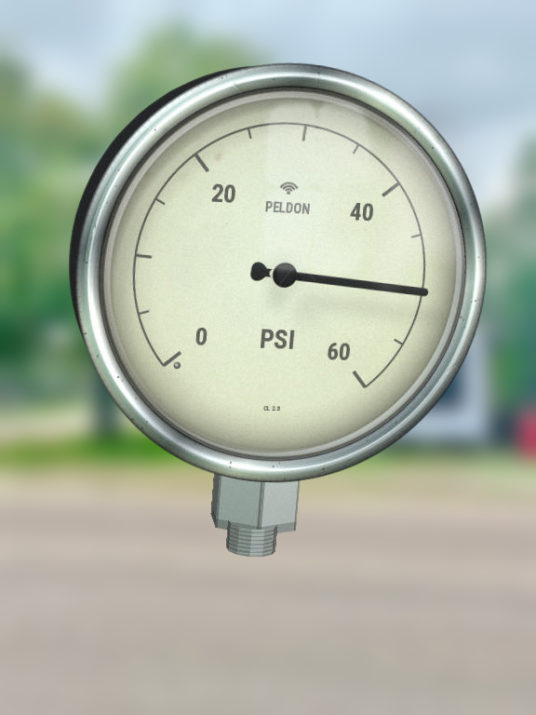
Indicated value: 50 (psi)
